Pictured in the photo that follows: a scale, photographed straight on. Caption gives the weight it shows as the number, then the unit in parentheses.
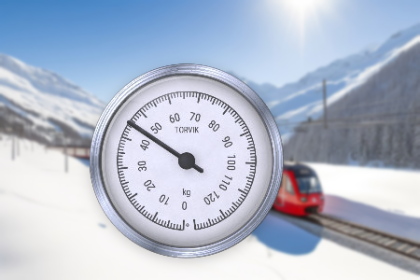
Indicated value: 45 (kg)
